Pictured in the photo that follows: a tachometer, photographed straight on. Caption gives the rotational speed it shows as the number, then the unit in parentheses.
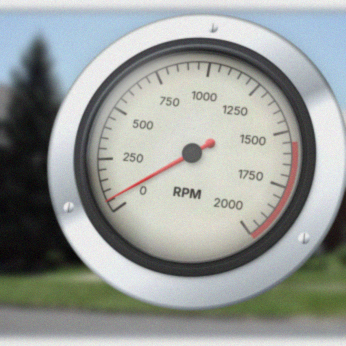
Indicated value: 50 (rpm)
